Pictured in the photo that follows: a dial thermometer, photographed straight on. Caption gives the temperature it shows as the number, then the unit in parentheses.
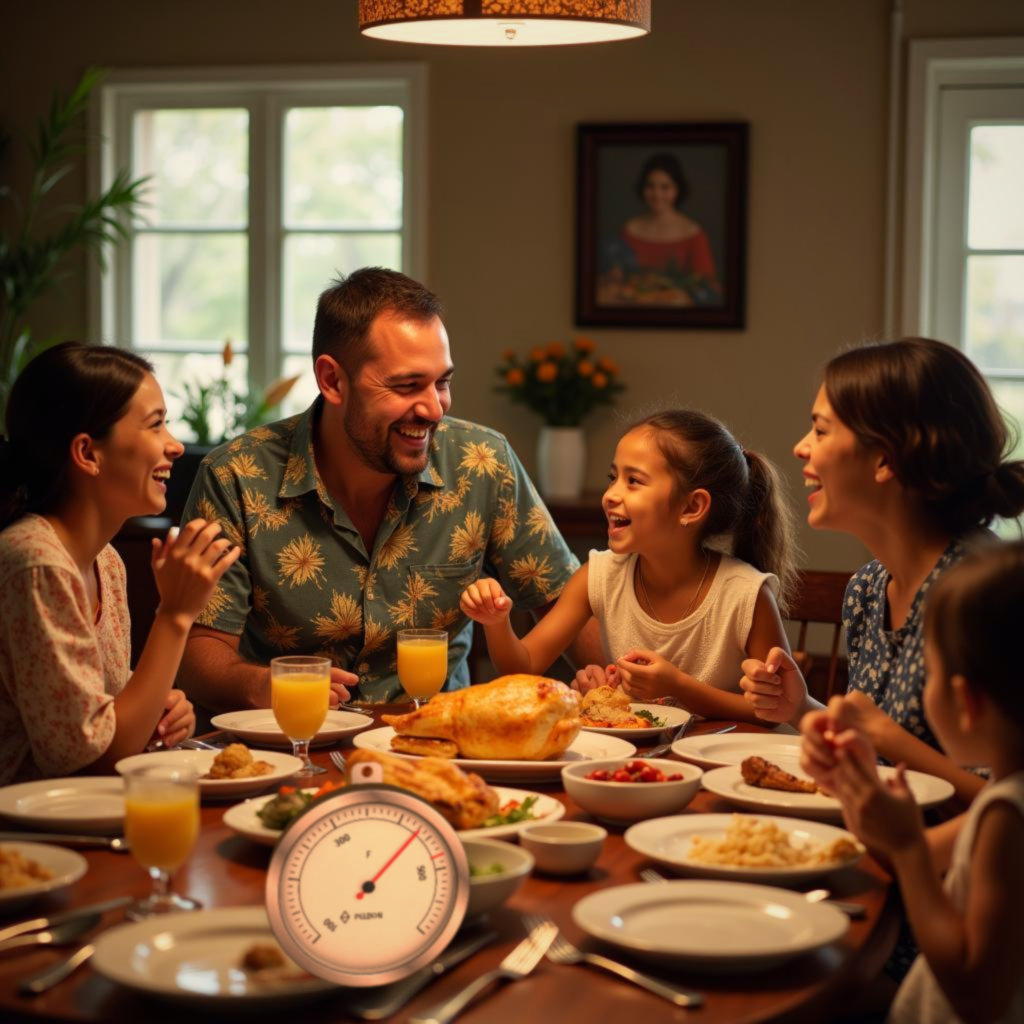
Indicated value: 430 (°F)
